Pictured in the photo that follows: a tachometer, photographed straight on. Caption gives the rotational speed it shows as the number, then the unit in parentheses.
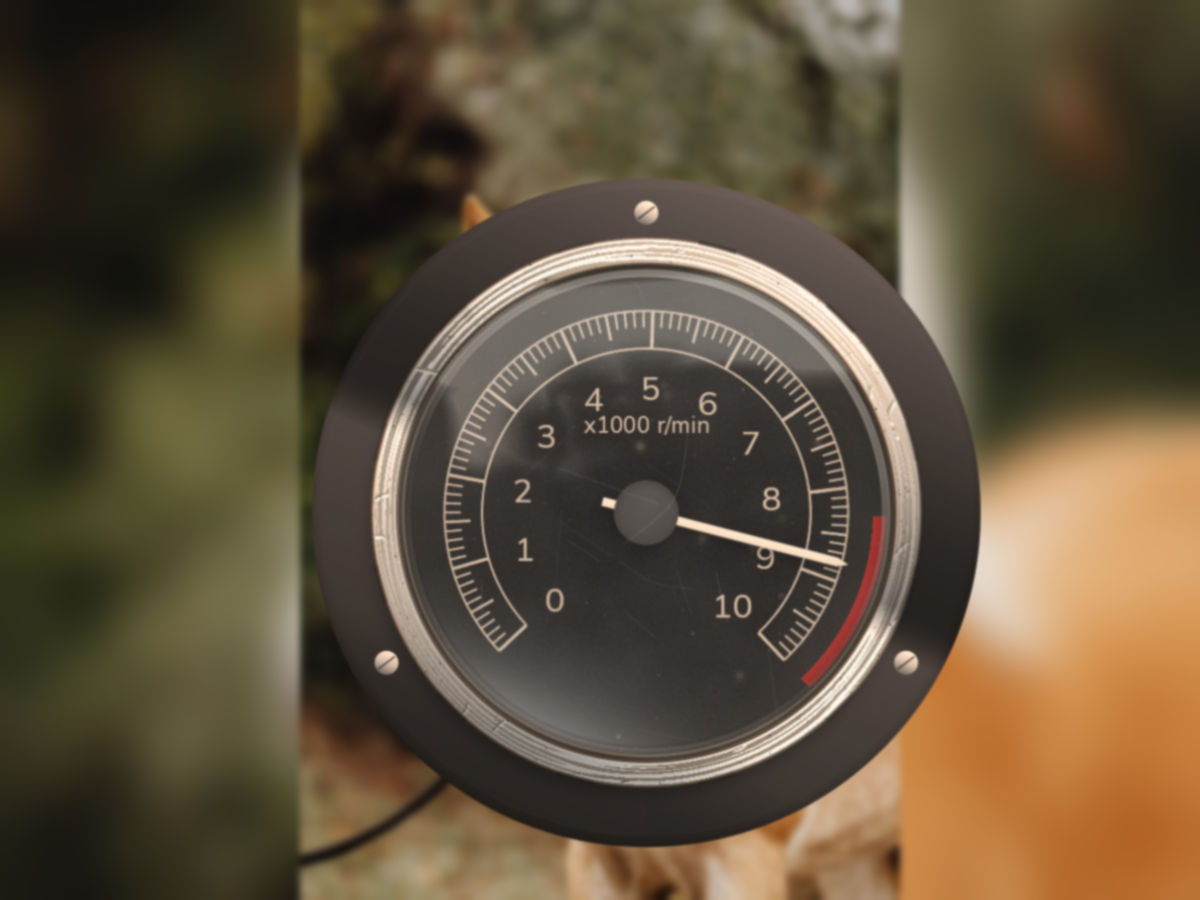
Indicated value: 8800 (rpm)
